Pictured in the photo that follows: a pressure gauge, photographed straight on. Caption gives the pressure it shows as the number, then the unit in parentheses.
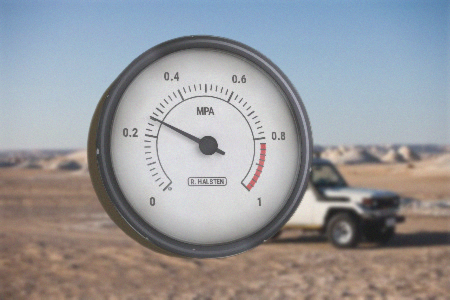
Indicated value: 0.26 (MPa)
